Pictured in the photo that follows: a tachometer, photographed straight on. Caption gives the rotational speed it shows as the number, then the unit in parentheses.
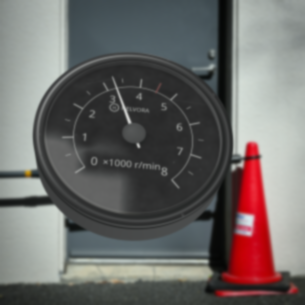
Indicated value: 3250 (rpm)
